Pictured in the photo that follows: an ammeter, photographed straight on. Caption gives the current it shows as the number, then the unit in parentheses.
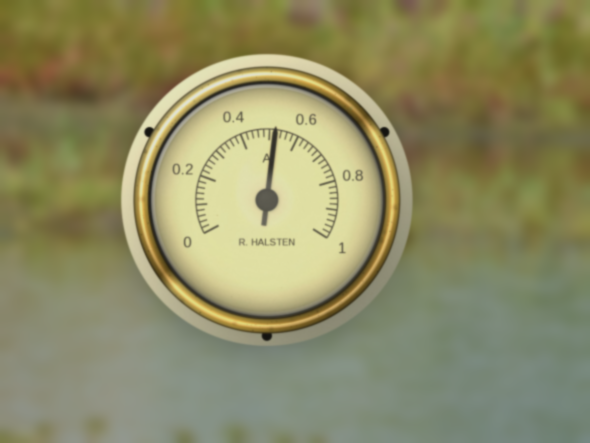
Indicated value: 0.52 (A)
